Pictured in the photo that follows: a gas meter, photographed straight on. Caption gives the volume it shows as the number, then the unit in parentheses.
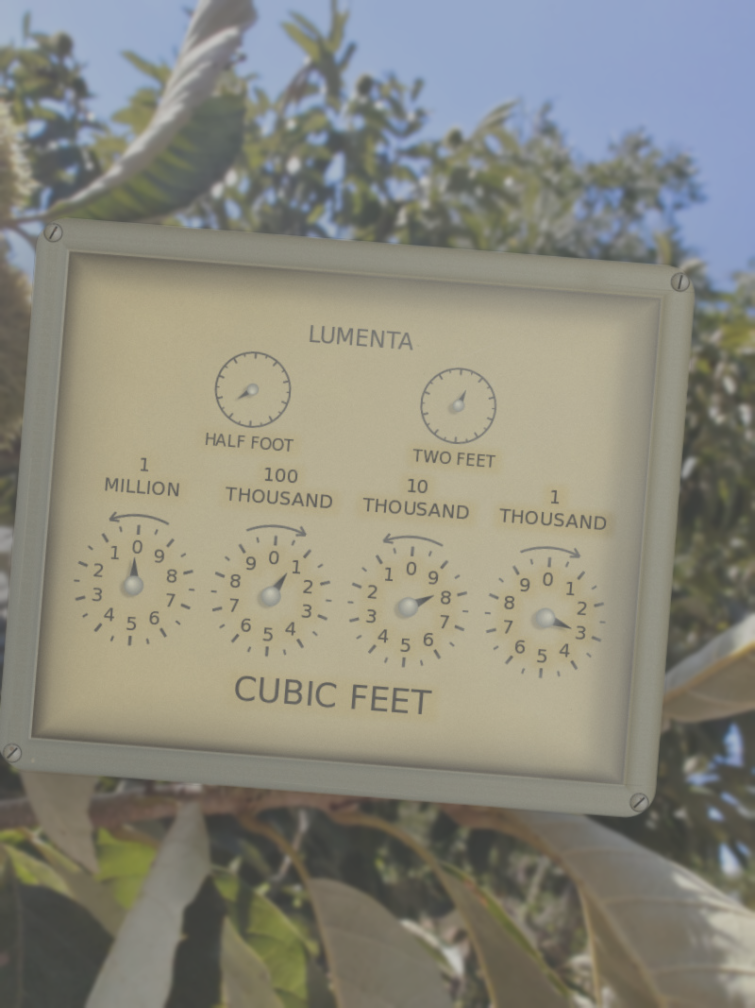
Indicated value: 8300 (ft³)
